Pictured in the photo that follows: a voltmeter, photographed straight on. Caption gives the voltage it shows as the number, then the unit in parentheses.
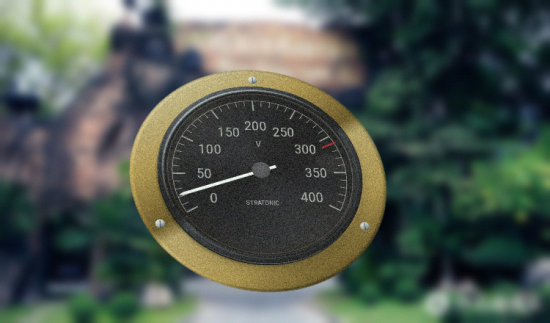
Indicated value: 20 (V)
